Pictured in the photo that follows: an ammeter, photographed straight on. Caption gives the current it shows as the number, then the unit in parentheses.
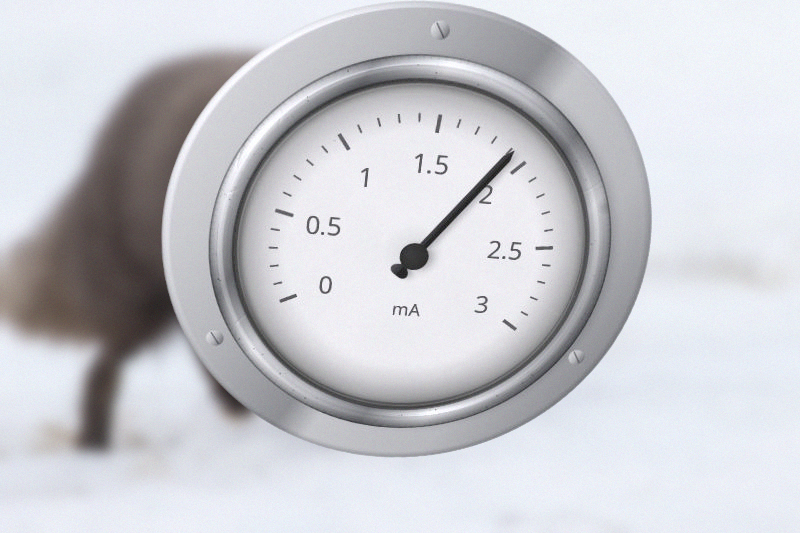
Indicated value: 1.9 (mA)
